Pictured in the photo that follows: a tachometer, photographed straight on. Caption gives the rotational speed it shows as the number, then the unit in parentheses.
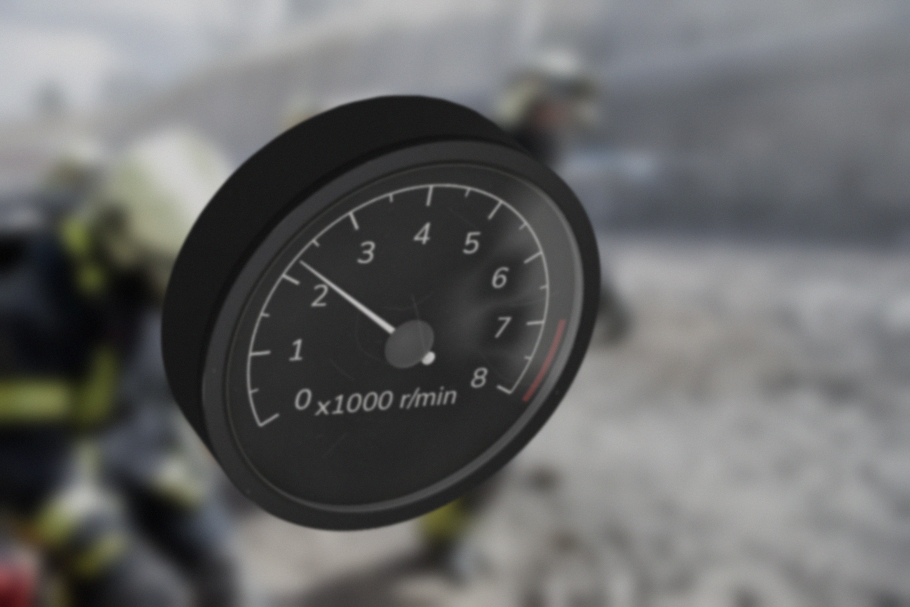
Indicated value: 2250 (rpm)
